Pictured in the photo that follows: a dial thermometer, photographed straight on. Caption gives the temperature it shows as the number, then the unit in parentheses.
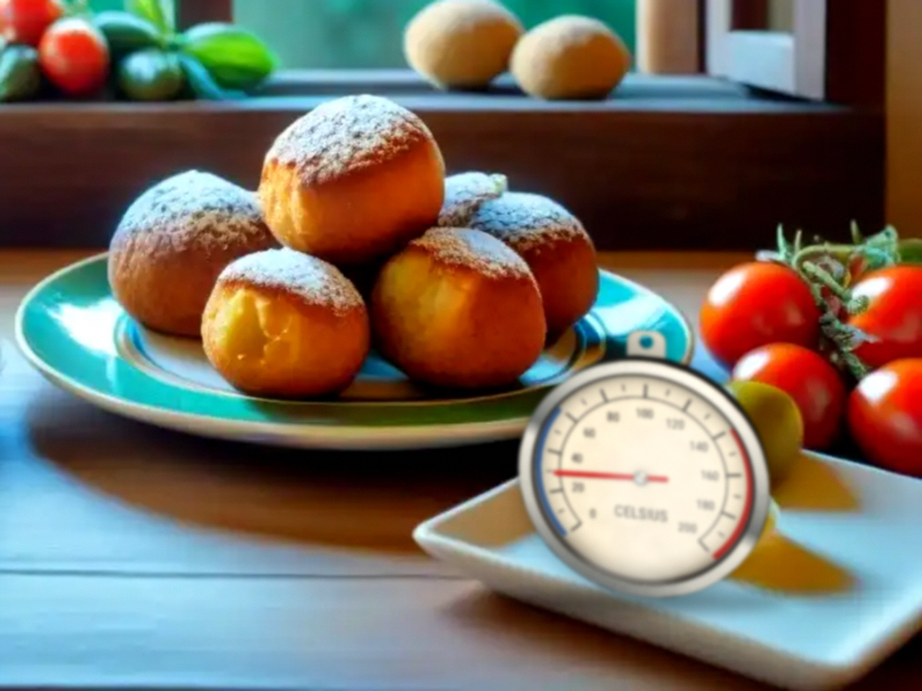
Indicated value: 30 (°C)
